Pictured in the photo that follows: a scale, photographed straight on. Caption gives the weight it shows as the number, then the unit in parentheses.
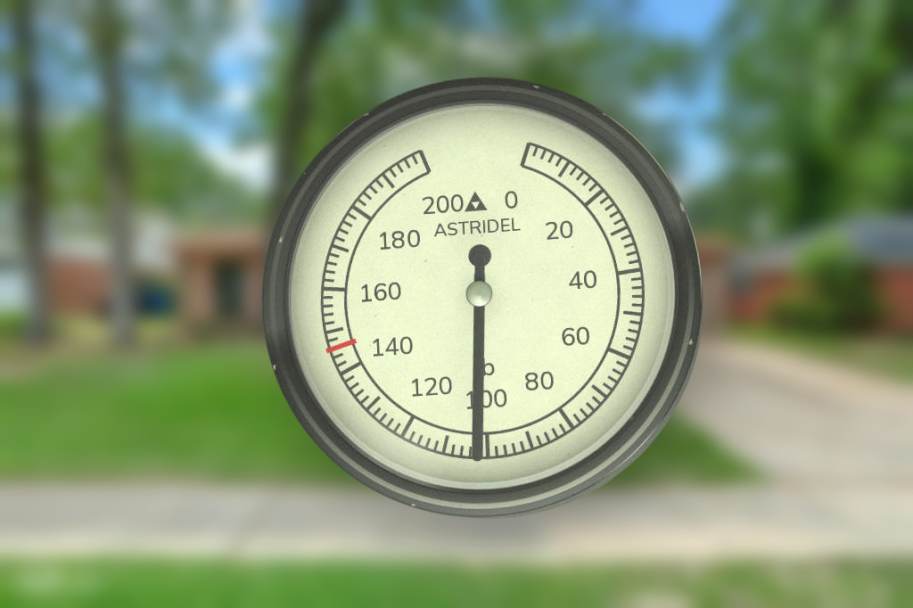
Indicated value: 102 (lb)
